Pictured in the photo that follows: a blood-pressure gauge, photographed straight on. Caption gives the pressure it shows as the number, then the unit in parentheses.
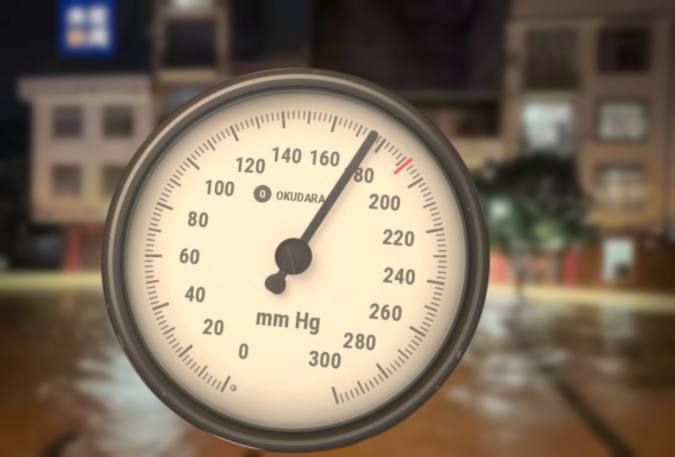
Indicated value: 176 (mmHg)
